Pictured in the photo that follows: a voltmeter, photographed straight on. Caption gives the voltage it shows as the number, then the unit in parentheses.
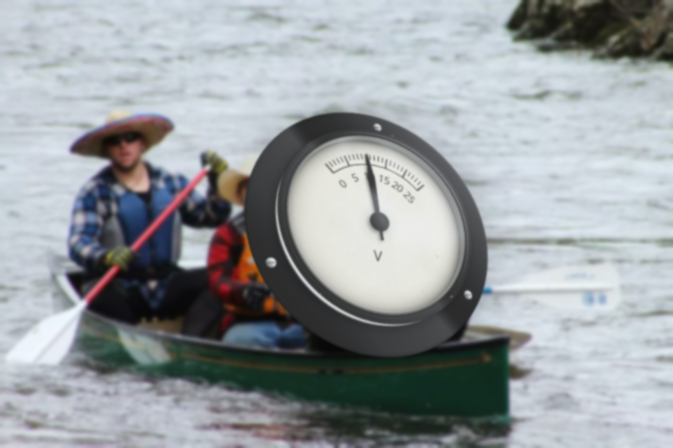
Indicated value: 10 (V)
